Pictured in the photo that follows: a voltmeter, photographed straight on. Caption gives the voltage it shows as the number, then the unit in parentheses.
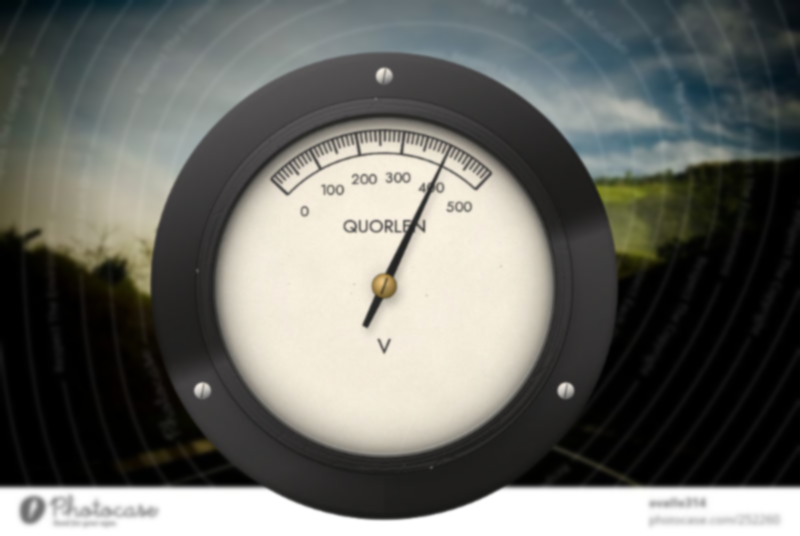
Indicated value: 400 (V)
